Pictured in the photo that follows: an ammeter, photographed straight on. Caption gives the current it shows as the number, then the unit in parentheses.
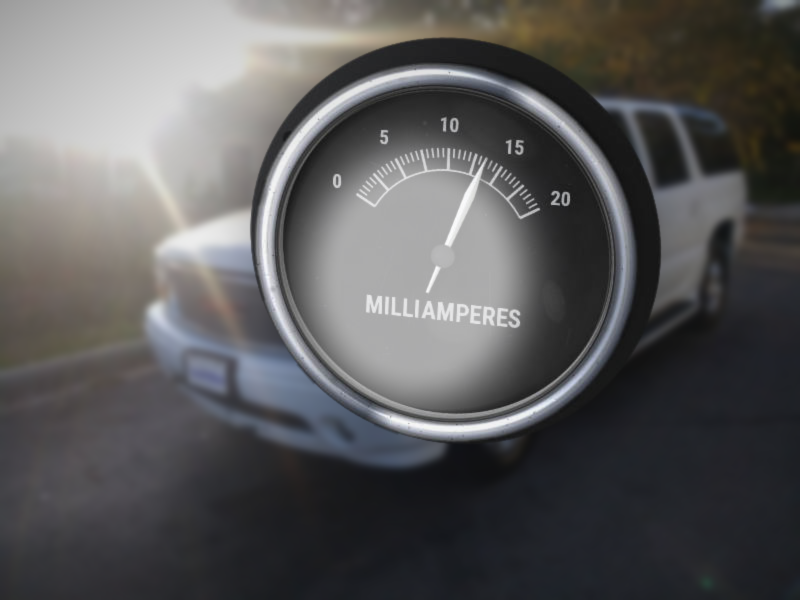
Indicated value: 13.5 (mA)
